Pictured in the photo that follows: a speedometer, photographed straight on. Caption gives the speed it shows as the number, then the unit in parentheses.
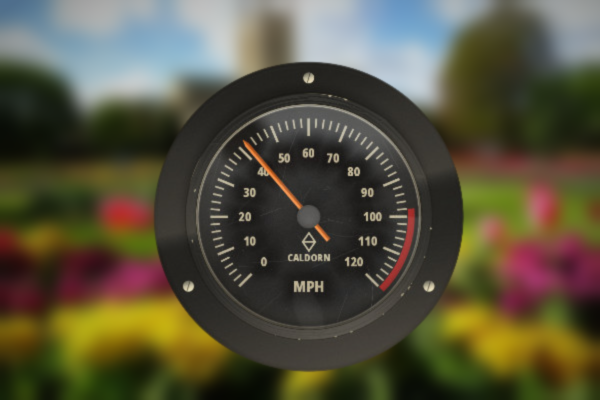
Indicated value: 42 (mph)
